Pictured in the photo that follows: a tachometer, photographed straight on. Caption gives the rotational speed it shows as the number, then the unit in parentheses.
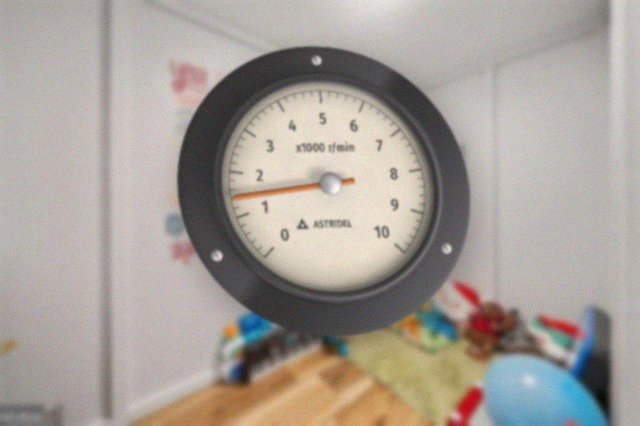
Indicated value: 1400 (rpm)
